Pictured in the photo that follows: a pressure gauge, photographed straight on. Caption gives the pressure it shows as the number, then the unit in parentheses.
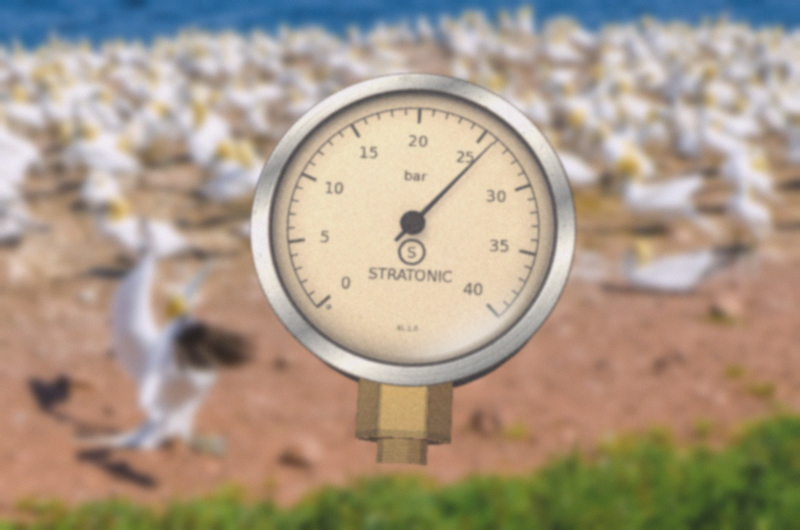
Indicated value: 26 (bar)
